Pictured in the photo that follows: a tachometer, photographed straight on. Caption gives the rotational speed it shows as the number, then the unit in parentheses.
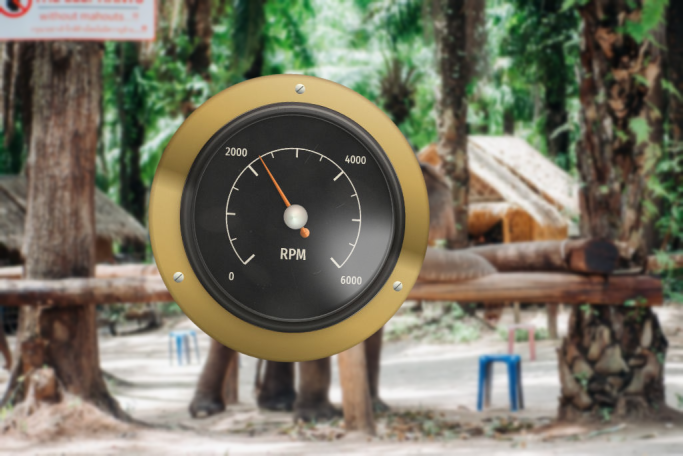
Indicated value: 2250 (rpm)
